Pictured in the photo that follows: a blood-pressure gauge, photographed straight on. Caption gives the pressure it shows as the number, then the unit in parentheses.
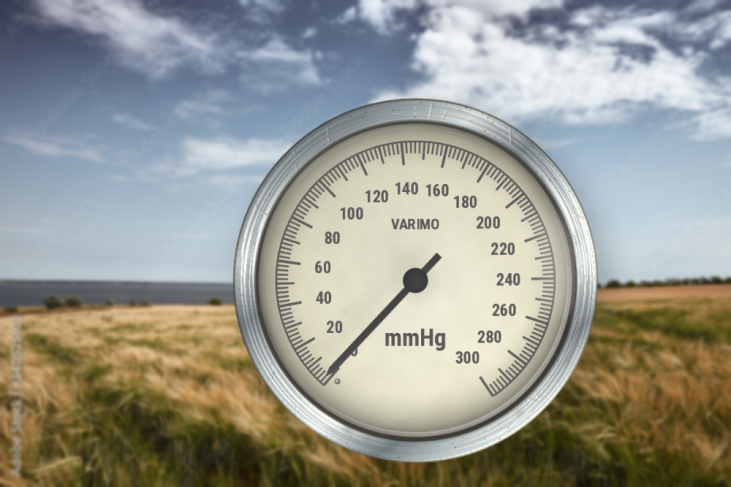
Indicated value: 2 (mmHg)
